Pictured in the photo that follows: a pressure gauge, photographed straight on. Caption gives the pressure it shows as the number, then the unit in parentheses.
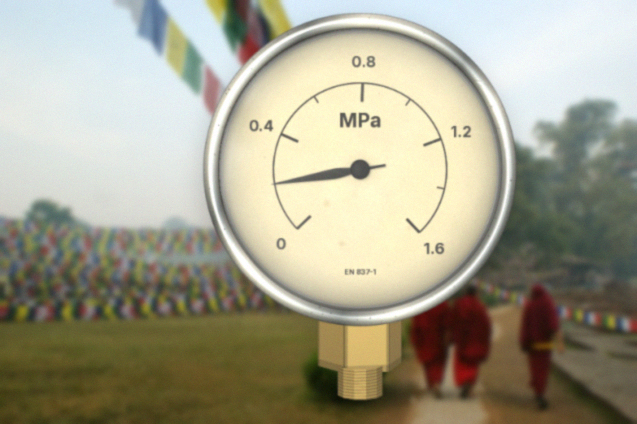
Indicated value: 0.2 (MPa)
